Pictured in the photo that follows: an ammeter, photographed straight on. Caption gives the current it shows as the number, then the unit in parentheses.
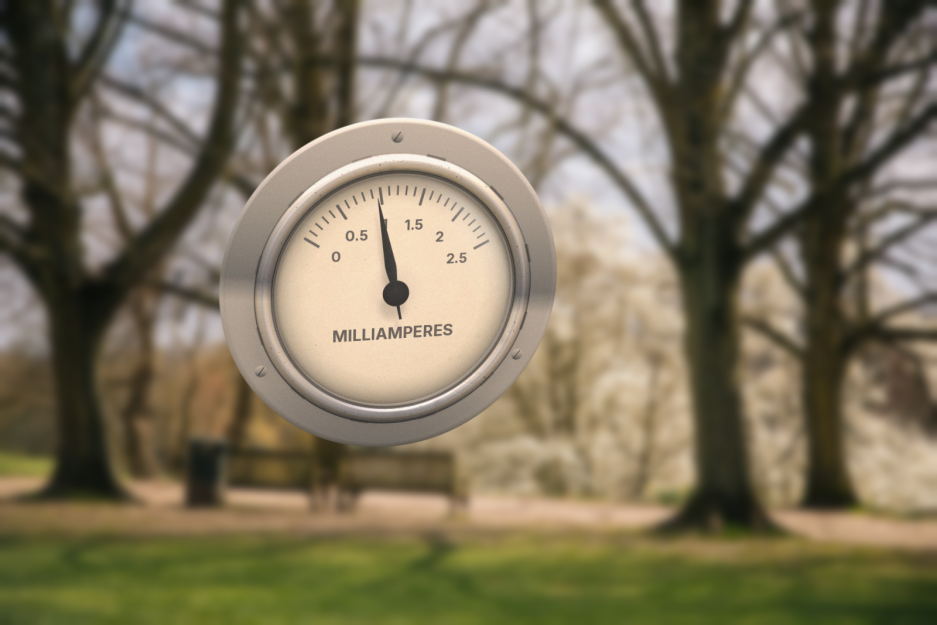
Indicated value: 0.95 (mA)
